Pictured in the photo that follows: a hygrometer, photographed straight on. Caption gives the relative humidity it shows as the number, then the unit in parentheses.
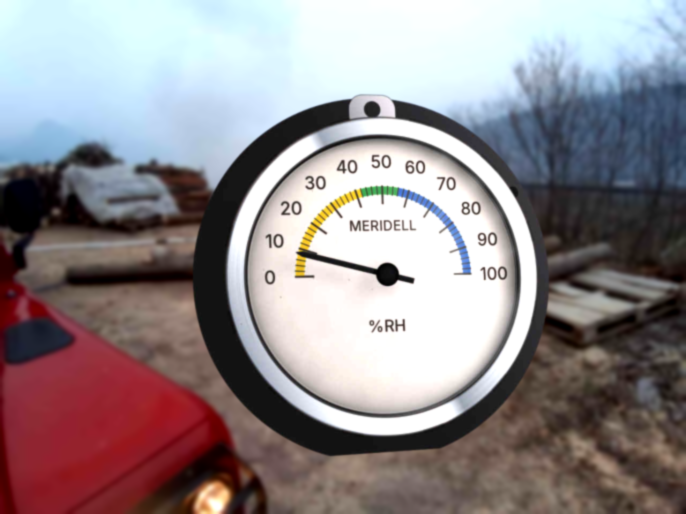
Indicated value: 8 (%)
